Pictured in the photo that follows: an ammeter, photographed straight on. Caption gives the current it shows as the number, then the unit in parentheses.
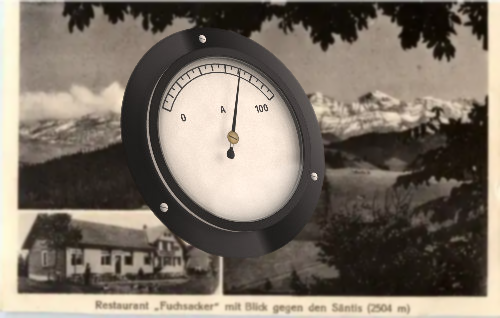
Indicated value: 70 (A)
